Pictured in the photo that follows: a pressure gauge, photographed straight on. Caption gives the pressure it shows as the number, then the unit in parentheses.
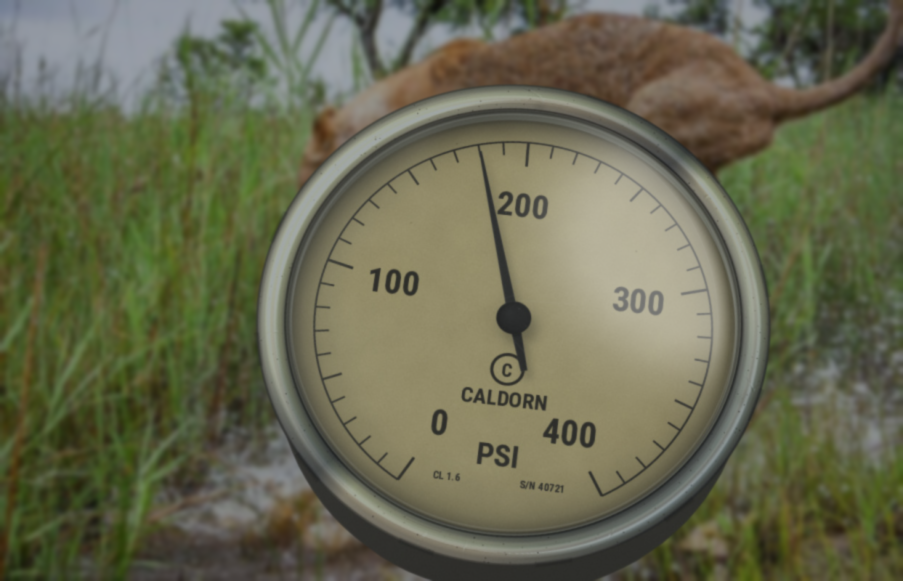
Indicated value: 180 (psi)
